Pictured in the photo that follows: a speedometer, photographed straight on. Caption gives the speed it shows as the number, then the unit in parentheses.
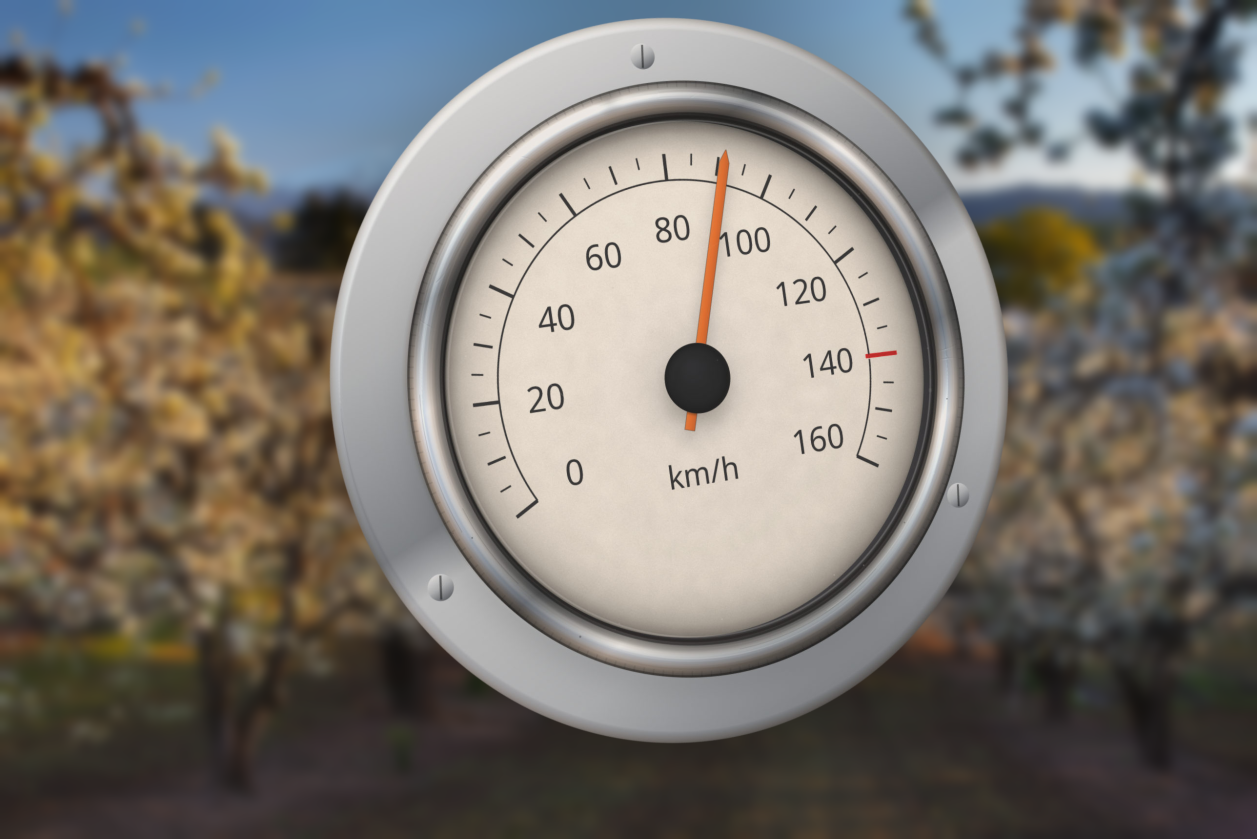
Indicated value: 90 (km/h)
